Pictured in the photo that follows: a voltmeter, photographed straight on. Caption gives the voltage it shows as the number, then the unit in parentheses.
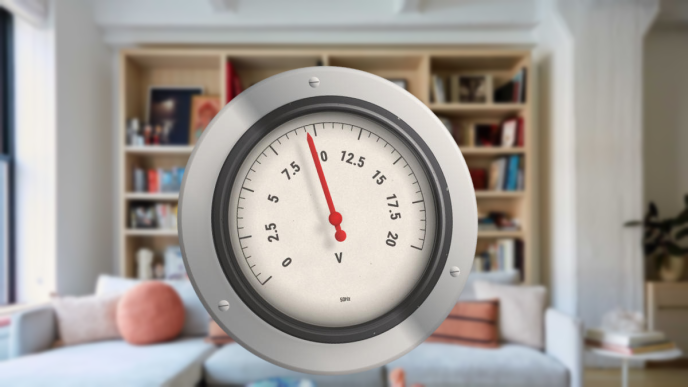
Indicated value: 9.5 (V)
